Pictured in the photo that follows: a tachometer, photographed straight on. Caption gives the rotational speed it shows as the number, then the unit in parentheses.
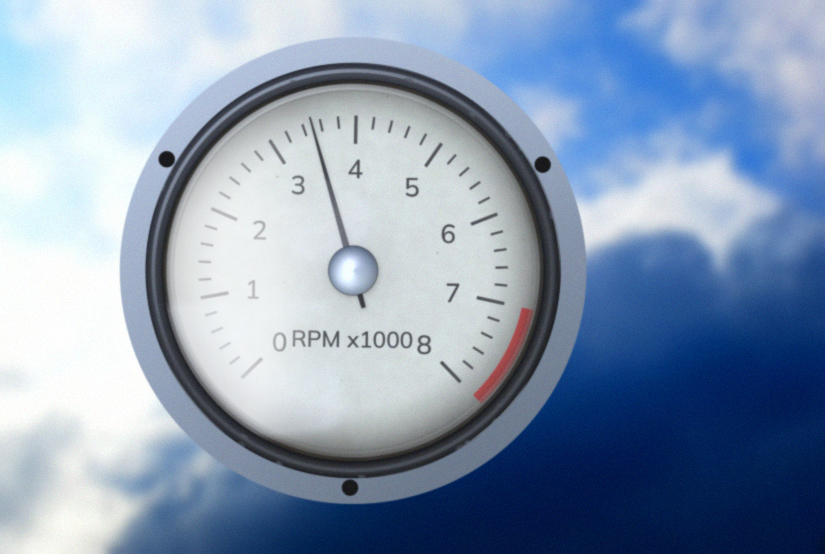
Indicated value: 3500 (rpm)
